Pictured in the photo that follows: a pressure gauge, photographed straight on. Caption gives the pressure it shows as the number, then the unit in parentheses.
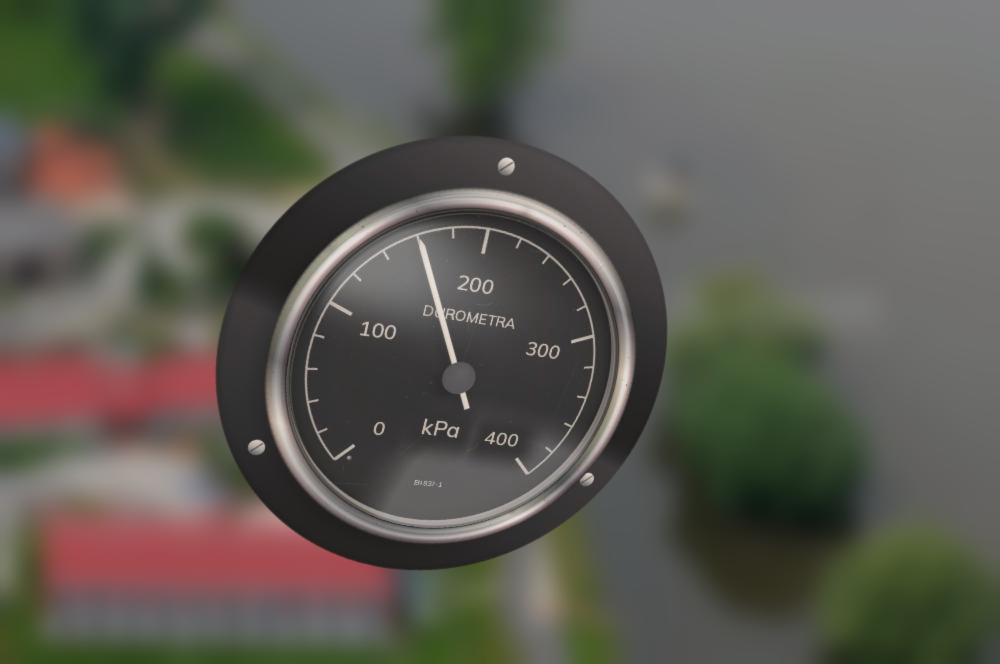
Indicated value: 160 (kPa)
